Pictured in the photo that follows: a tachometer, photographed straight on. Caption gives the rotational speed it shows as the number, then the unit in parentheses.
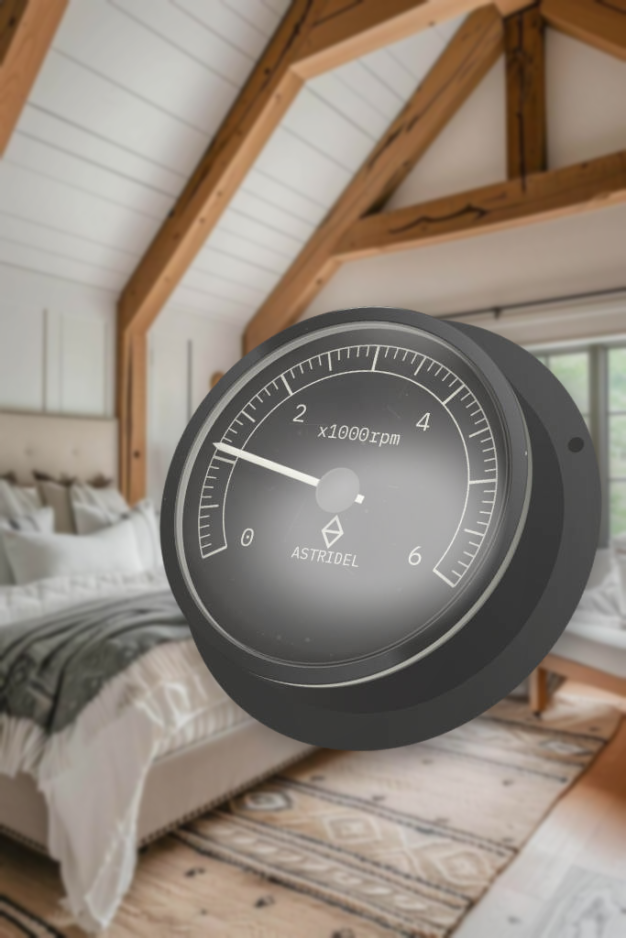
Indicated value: 1100 (rpm)
